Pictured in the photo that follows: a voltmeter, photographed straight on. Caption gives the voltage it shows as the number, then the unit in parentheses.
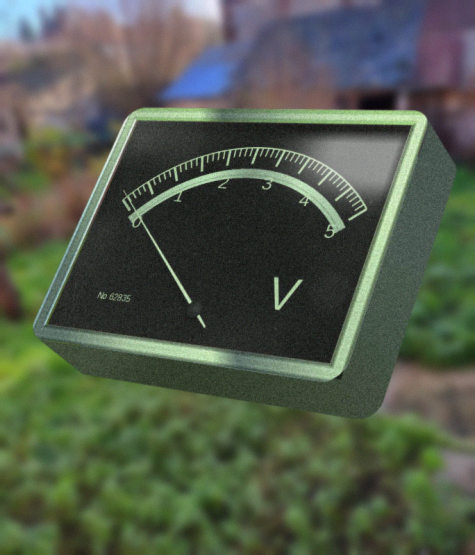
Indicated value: 0.1 (V)
